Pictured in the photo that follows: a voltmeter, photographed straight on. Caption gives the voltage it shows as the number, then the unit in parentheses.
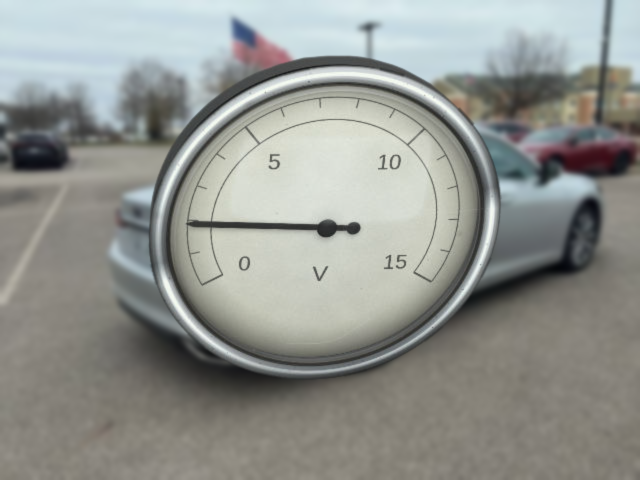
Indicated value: 2 (V)
